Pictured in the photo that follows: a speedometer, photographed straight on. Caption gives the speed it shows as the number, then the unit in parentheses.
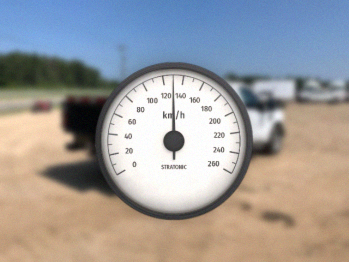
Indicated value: 130 (km/h)
